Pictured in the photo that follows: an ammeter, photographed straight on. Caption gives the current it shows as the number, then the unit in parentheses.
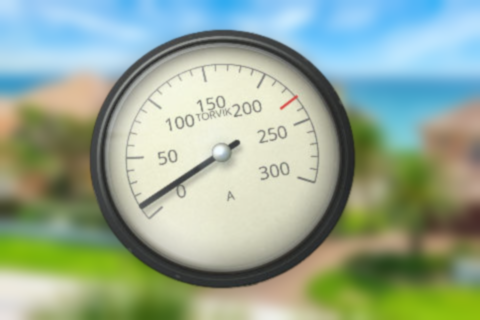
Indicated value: 10 (A)
